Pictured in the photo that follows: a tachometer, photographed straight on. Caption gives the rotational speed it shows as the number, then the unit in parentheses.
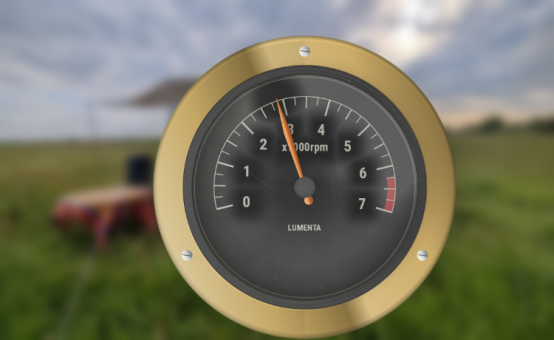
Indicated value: 2875 (rpm)
